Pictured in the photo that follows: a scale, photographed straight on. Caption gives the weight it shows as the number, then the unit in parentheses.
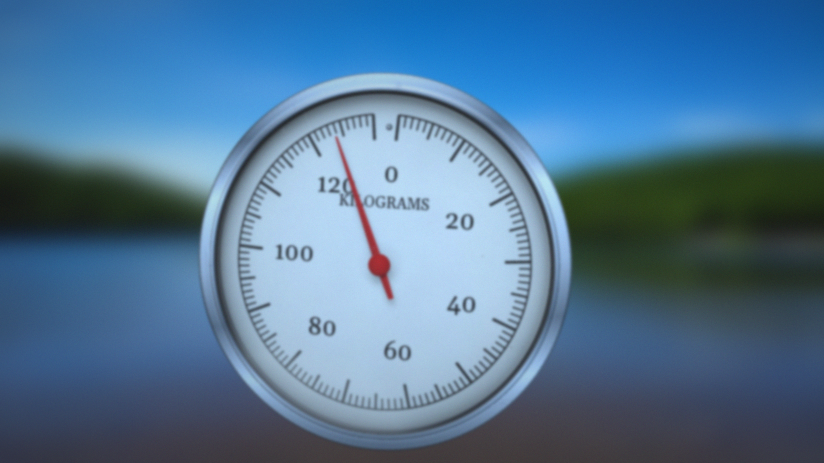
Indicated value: 124 (kg)
